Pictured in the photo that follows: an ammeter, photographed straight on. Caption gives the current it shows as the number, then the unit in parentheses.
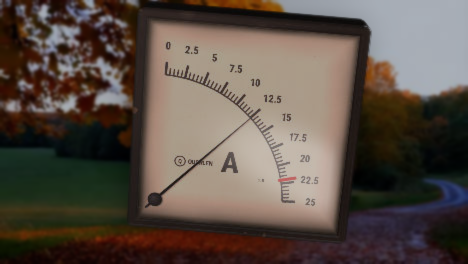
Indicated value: 12.5 (A)
